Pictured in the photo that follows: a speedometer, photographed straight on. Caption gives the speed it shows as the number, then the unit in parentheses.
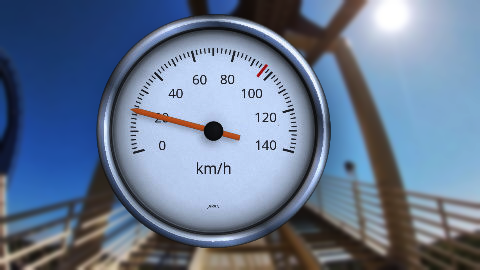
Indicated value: 20 (km/h)
